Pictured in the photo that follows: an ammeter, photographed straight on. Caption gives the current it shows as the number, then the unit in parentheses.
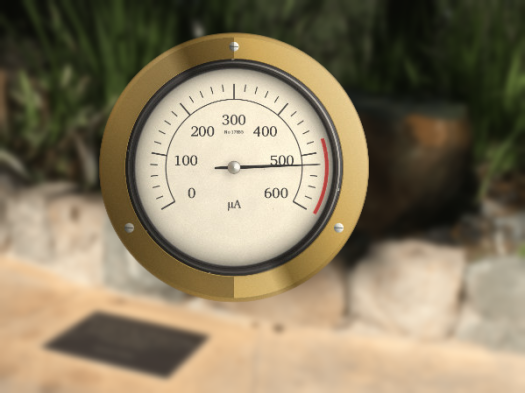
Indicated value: 520 (µA)
